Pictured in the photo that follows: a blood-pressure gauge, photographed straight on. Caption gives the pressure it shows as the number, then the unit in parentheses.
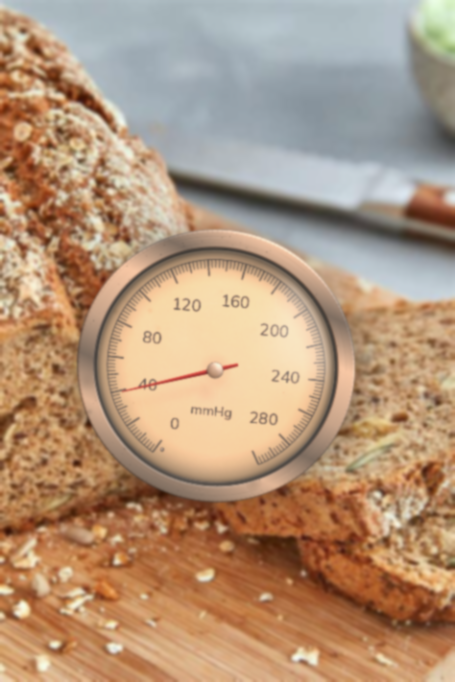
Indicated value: 40 (mmHg)
